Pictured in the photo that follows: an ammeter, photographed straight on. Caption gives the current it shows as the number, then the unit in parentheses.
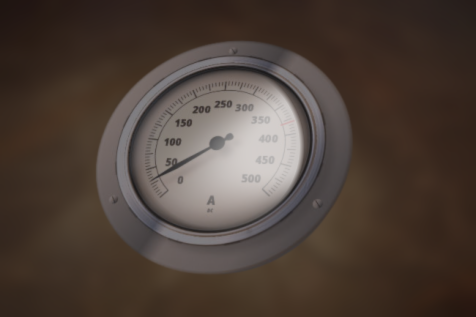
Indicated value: 25 (A)
